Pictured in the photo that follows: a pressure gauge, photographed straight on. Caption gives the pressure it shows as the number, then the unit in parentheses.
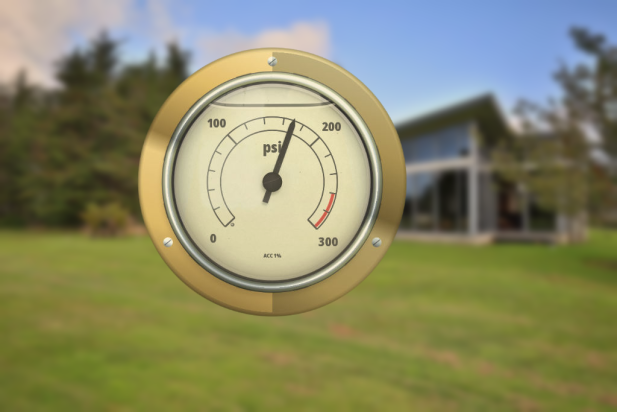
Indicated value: 170 (psi)
